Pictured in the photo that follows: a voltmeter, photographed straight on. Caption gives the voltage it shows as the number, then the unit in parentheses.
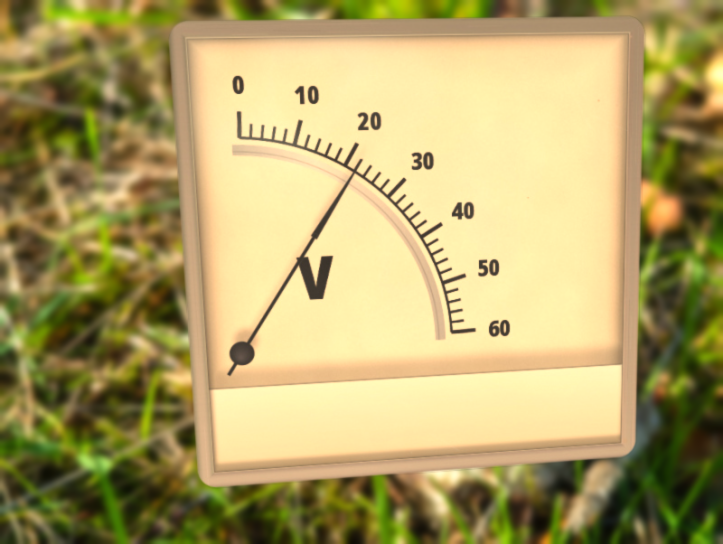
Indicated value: 22 (V)
